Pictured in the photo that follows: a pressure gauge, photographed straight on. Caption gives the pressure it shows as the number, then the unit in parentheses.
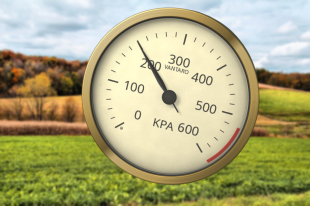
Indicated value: 200 (kPa)
